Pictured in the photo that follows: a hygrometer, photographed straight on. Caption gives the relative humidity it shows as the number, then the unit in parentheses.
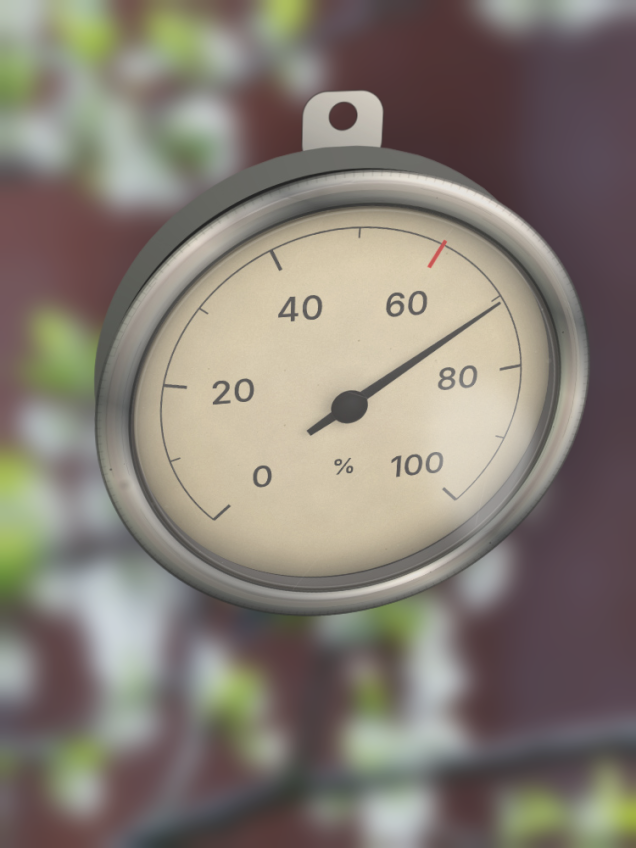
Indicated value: 70 (%)
